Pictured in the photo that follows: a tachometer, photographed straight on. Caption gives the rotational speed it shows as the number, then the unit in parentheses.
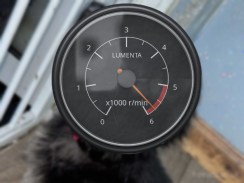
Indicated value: 5750 (rpm)
